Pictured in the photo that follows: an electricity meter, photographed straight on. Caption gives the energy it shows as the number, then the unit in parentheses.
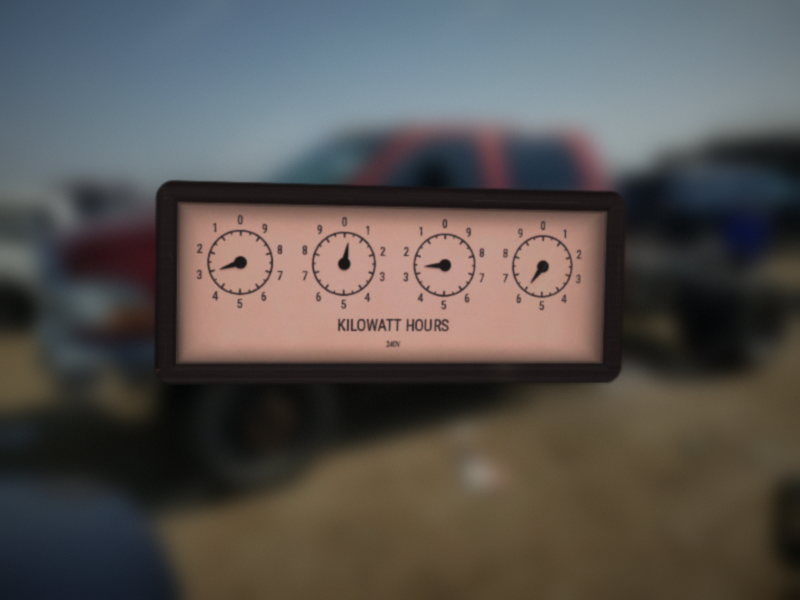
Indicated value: 3026 (kWh)
